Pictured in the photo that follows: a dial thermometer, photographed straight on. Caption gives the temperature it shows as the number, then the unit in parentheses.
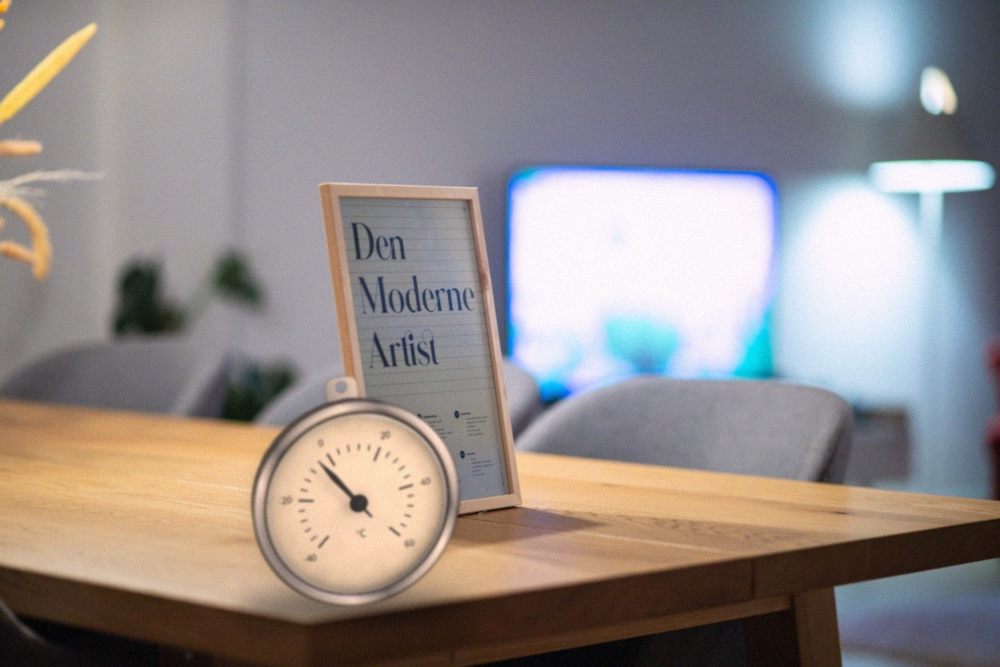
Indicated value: -4 (°C)
